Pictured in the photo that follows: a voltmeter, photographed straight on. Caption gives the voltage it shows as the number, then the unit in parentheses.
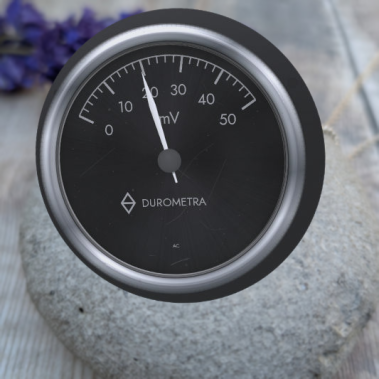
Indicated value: 20 (mV)
